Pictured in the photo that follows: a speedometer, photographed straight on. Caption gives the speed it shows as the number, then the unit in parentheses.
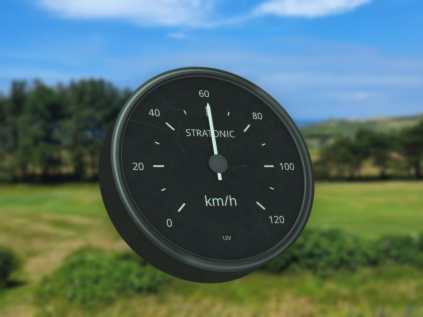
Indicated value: 60 (km/h)
